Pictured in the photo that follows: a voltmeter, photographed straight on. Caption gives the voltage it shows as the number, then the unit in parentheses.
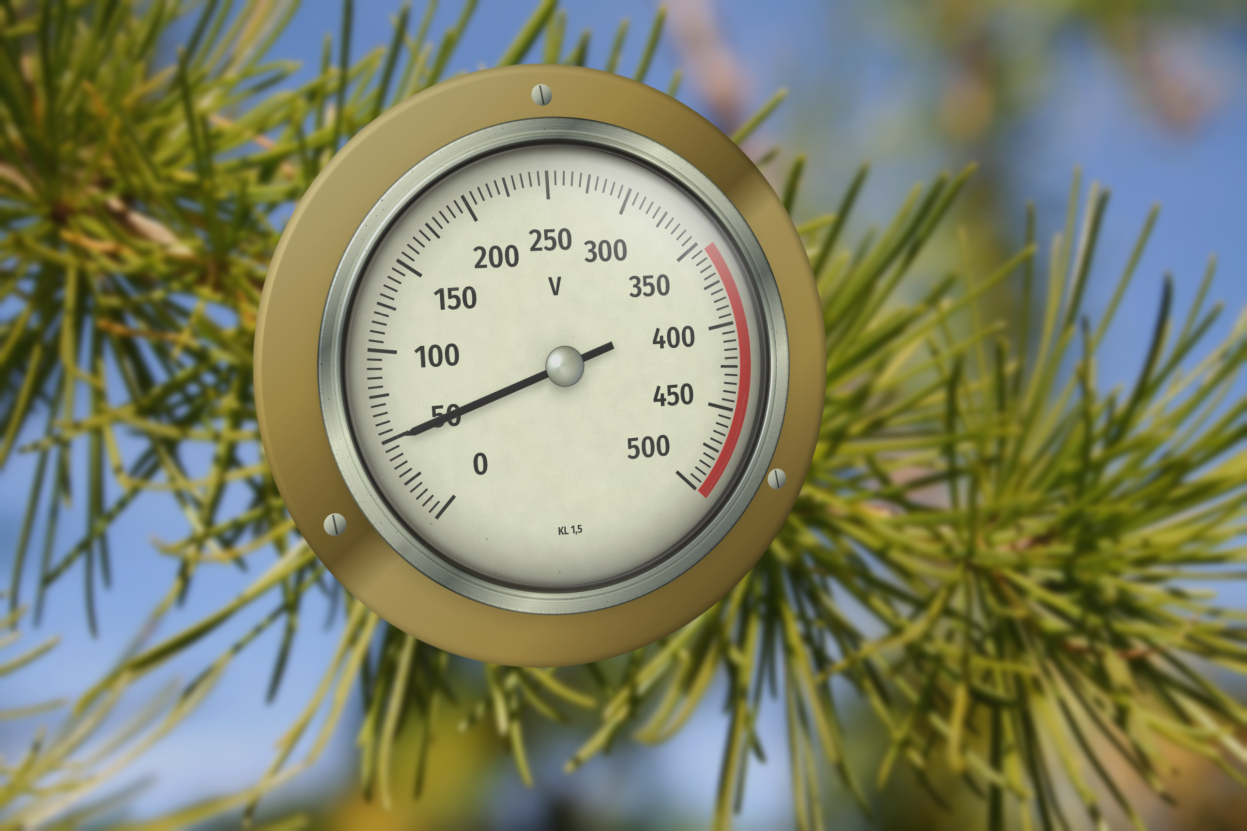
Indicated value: 50 (V)
